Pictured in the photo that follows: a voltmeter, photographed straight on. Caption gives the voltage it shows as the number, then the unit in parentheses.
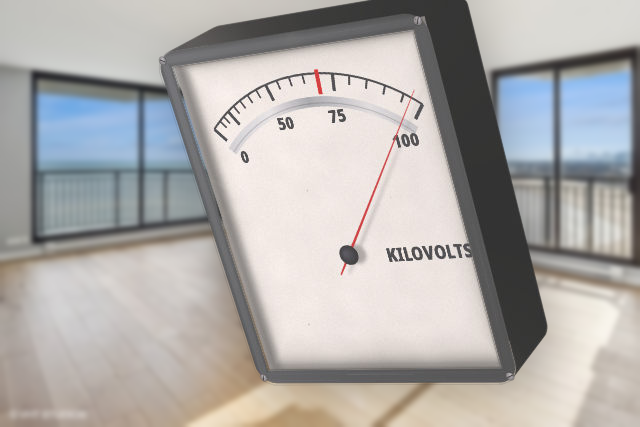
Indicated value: 97.5 (kV)
